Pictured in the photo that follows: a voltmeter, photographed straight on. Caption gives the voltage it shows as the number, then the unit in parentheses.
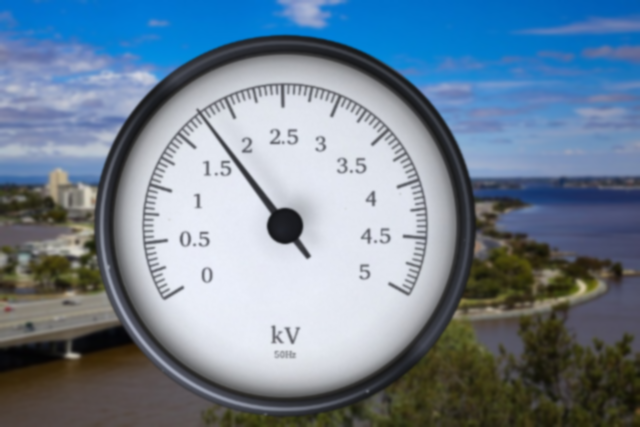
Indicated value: 1.75 (kV)
